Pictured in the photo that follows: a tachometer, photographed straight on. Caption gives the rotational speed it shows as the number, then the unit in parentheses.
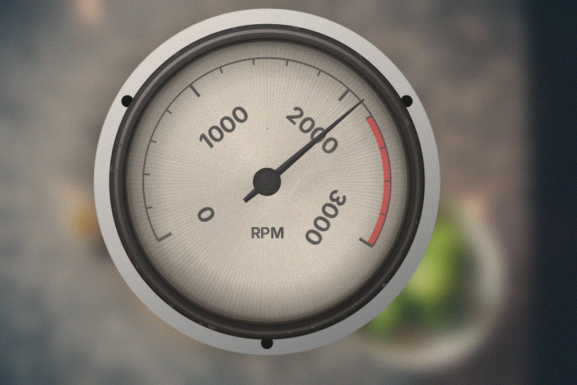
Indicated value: 2100 (rpm)
